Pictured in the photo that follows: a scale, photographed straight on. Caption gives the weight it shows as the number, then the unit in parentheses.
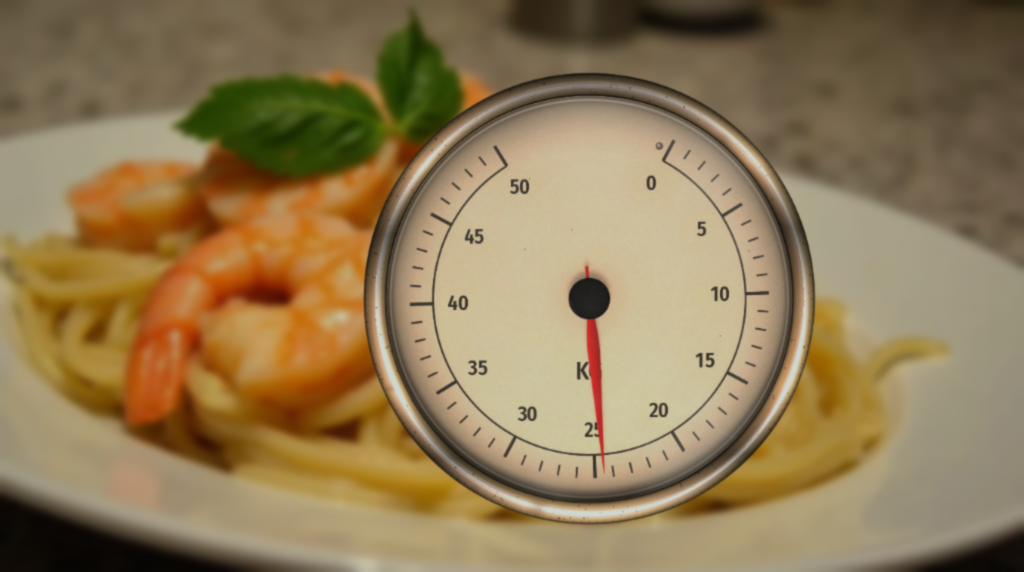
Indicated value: 24.5 (kg)
